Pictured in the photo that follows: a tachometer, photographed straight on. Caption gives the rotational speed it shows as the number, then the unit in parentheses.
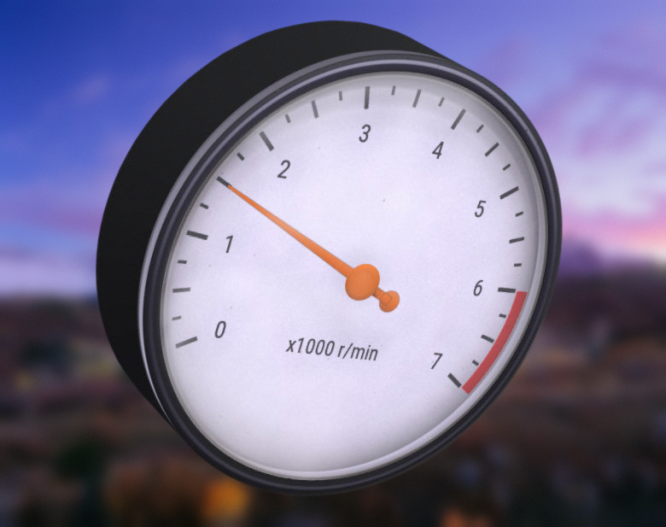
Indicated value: 1500 (rpm)
